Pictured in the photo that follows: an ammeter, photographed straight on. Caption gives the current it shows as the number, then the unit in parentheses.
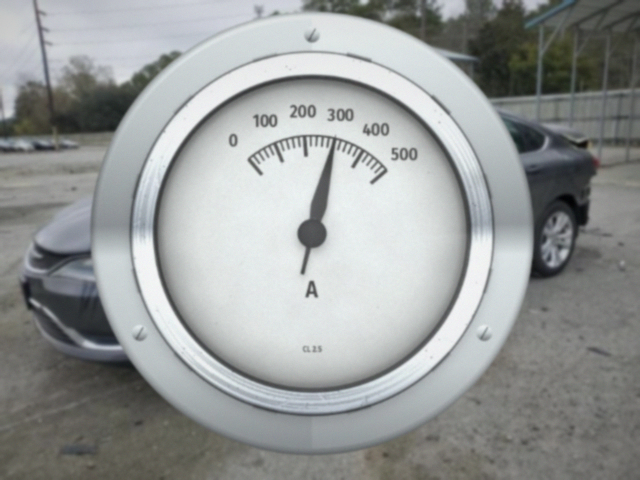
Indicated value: 300 (A)
